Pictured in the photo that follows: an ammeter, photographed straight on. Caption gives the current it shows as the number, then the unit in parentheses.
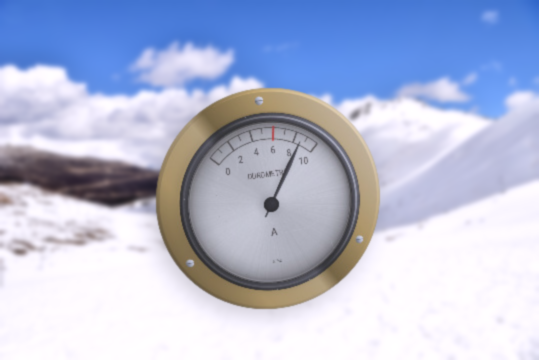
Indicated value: 8.5 (A)
